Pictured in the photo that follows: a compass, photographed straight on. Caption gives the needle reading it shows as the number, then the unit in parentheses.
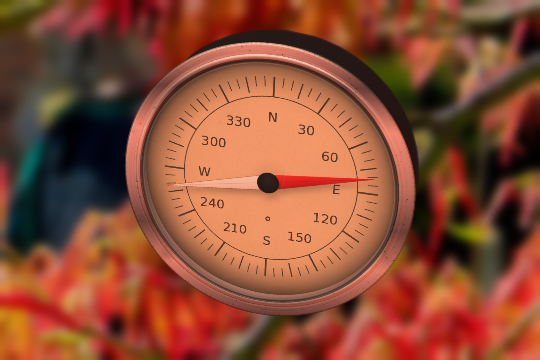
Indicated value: 80 (°)
